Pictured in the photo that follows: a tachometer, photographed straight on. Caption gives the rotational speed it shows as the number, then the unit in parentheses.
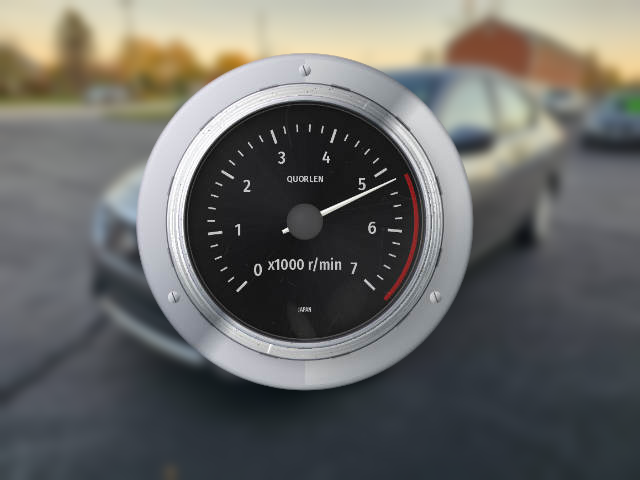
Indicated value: 5200 (rpm)
